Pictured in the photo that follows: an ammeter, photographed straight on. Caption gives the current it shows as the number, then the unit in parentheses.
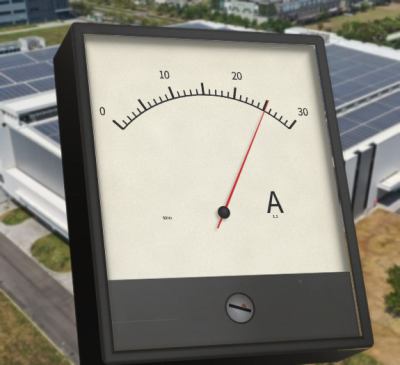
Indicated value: 25 (A)
